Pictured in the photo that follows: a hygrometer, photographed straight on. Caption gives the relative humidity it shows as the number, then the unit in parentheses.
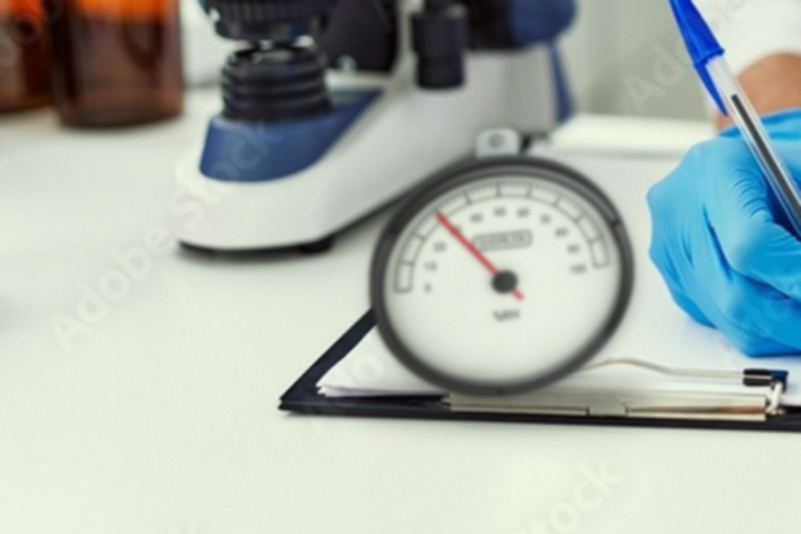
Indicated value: 30 (%)
